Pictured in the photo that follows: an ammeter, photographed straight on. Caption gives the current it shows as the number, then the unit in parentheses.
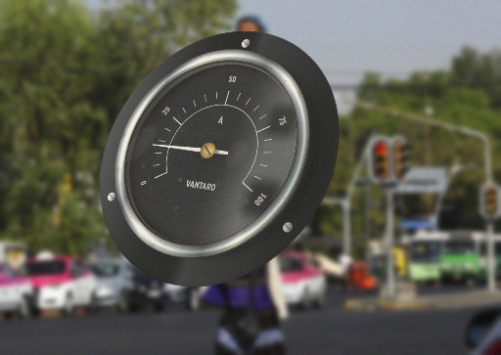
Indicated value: 12.5 (A)
